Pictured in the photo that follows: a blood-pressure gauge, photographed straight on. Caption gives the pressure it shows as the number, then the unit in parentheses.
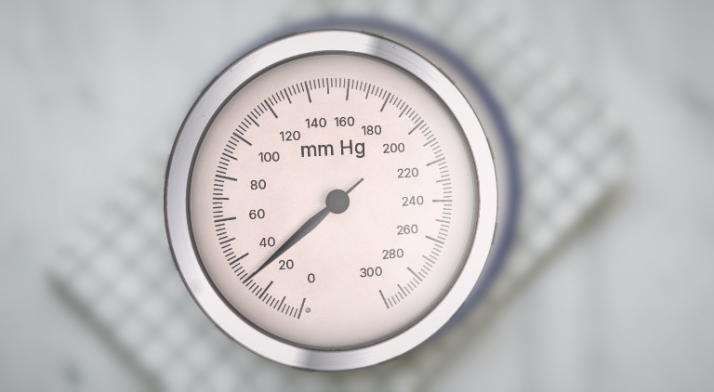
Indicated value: 30 (mmHg)
